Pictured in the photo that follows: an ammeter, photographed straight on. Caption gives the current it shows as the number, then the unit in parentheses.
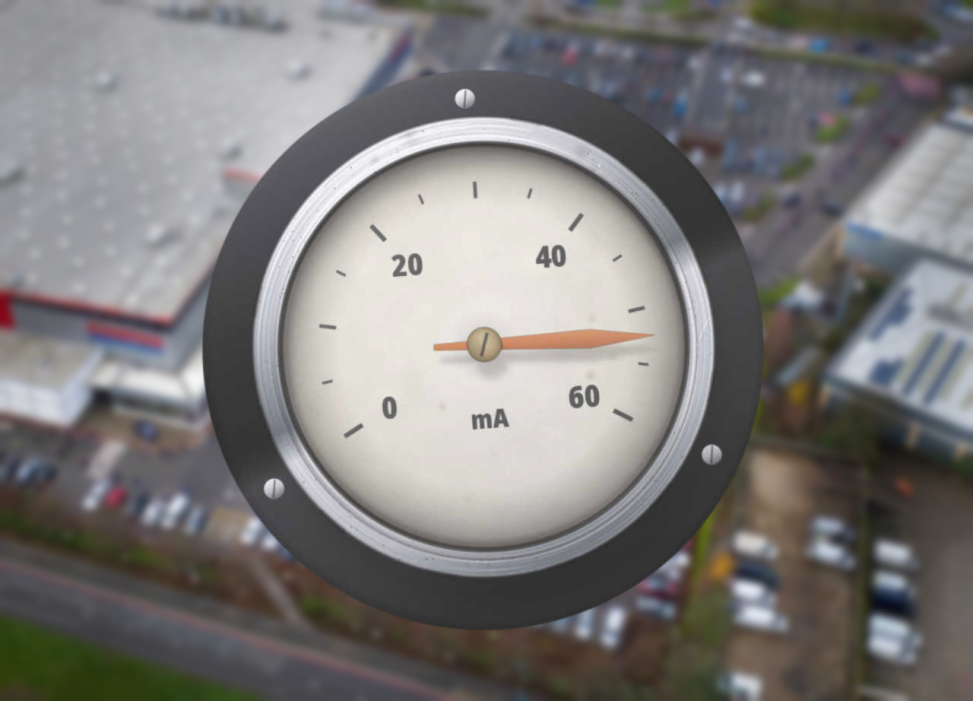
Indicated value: 52.5 (mA)
